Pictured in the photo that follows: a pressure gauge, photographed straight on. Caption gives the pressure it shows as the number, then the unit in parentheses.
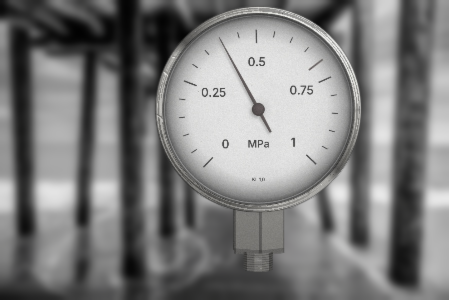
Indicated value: 0.4 (MPa)
